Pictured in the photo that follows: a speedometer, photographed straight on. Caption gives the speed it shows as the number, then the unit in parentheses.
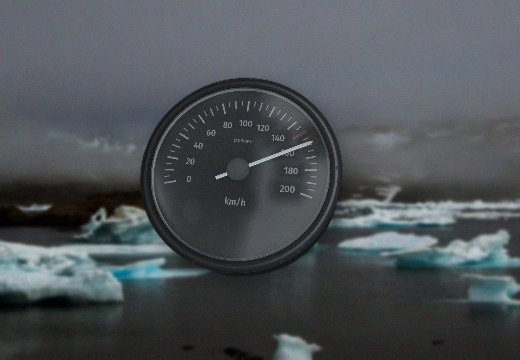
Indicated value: 160 (km/h)
